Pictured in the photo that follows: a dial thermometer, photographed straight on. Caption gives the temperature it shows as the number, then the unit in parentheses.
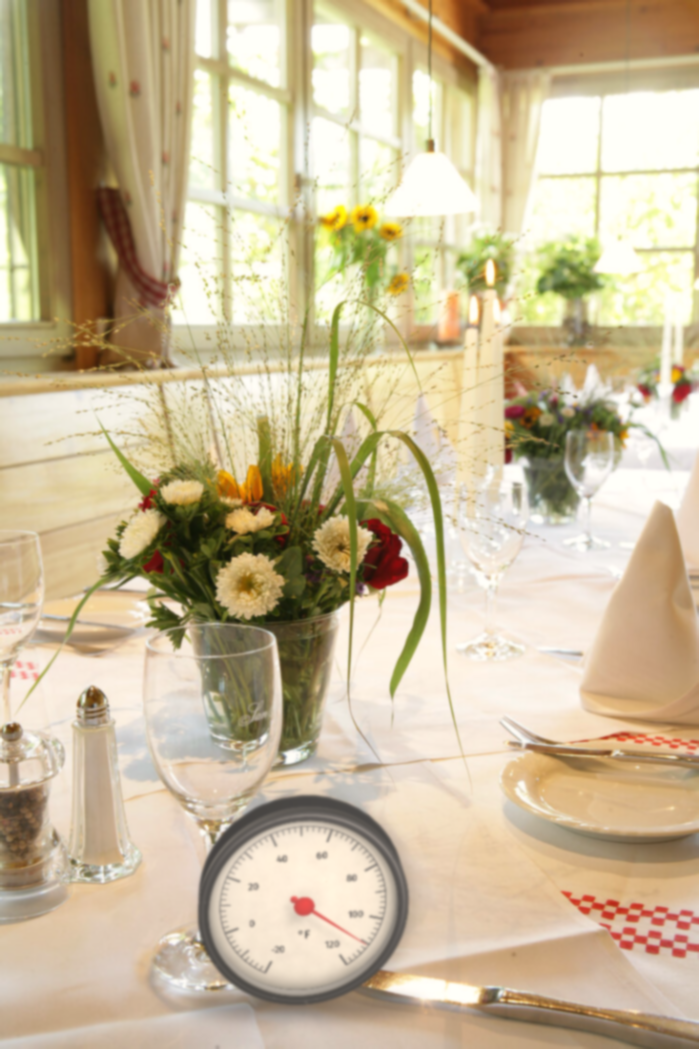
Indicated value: 110 (°F)
